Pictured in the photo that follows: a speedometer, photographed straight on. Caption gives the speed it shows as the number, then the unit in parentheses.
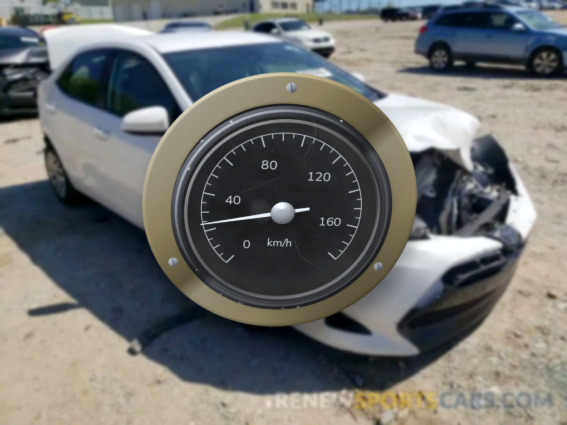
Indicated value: 25 (km/h)
